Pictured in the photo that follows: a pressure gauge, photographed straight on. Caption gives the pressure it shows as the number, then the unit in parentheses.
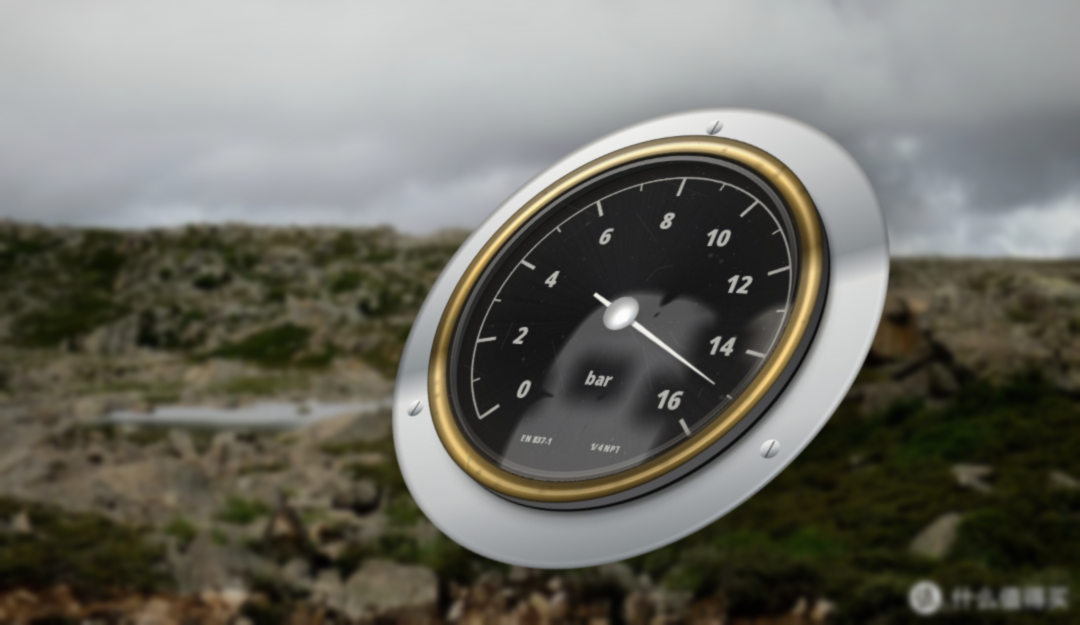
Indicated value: 15 (bar)
